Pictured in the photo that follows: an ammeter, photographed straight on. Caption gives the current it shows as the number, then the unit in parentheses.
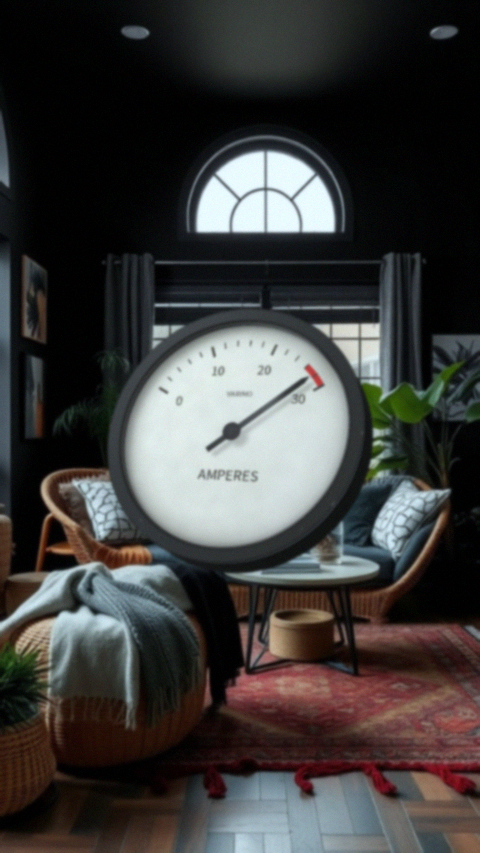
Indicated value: 28 (A)
